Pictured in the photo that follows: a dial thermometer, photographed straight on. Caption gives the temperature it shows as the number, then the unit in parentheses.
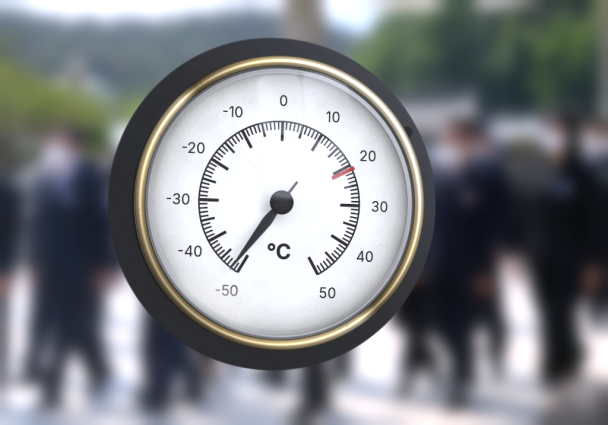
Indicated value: -48 (°C)
